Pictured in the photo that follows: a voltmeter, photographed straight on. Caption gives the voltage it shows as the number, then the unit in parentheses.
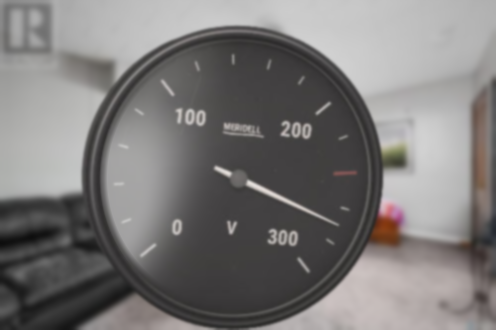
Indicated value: 270 (V)
